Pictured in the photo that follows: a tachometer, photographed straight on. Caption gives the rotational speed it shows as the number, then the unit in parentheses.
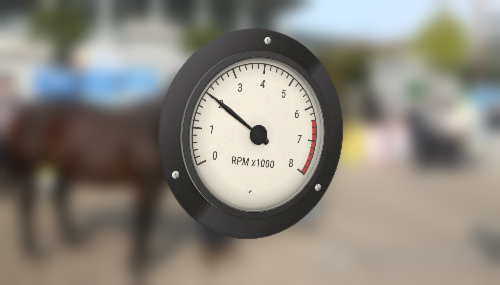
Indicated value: 2000 (rpm)
